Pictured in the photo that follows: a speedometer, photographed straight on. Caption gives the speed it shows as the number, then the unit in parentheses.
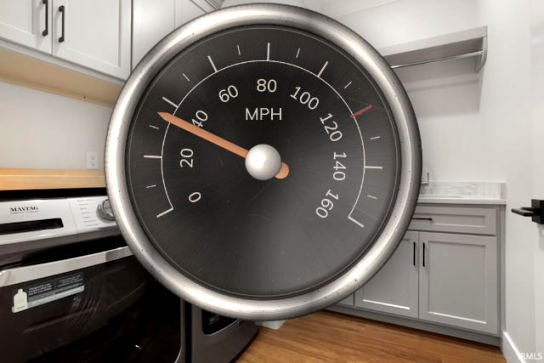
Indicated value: 35 (mph)
